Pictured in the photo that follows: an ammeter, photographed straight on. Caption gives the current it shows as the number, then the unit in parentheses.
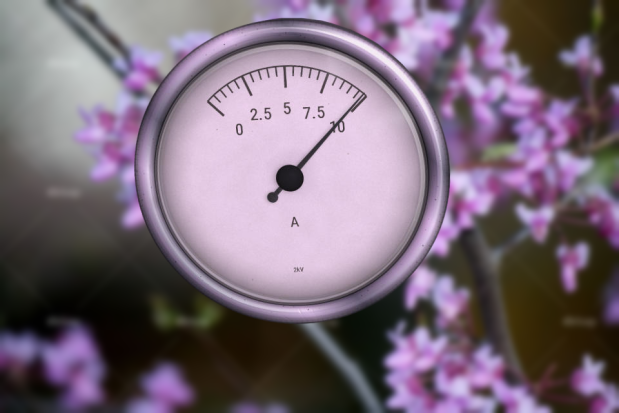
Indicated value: 9.75 (A)
